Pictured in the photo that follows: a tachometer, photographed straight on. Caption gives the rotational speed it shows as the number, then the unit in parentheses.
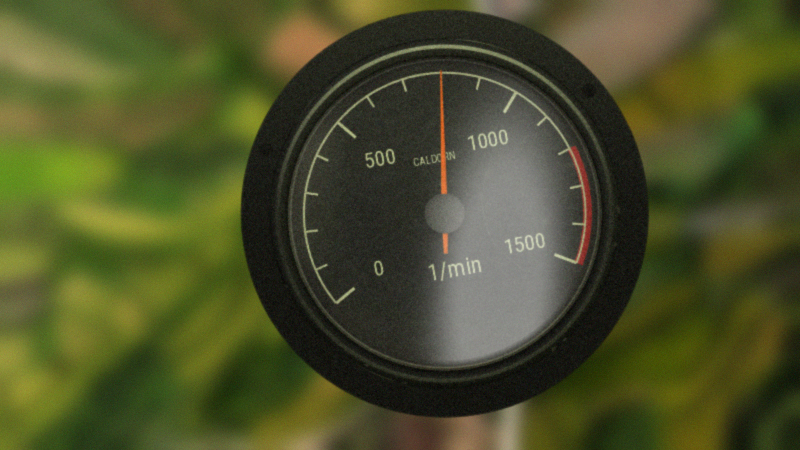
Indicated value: 800 (rpm)
